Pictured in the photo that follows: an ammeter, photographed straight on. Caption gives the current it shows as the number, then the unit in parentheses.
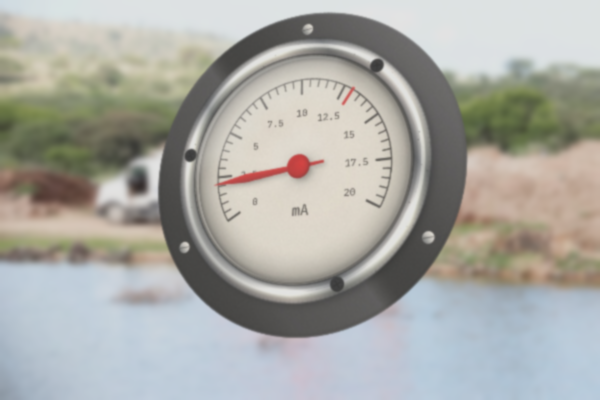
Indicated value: 2 (mA)
